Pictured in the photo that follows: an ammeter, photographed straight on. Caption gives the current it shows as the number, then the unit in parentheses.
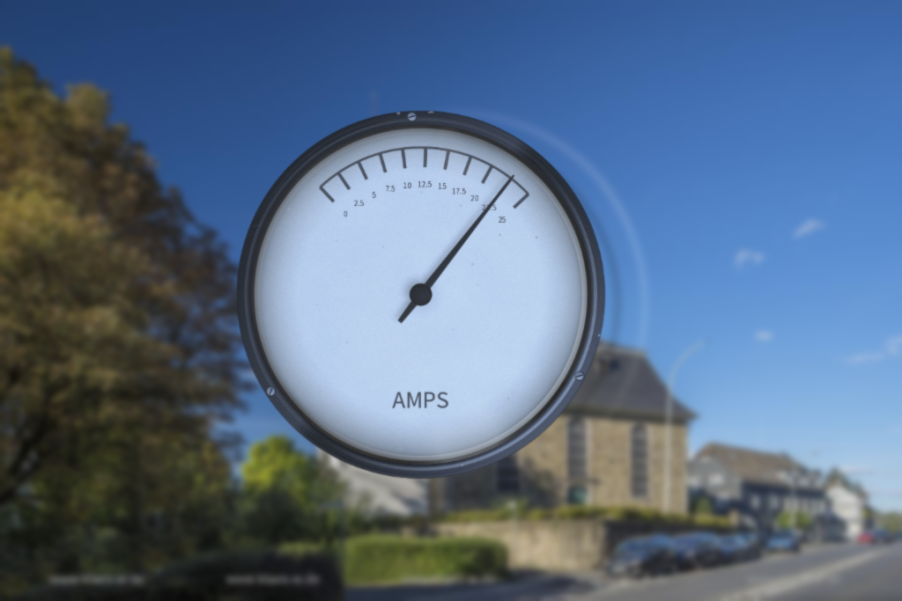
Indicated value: 22.5 (A)
